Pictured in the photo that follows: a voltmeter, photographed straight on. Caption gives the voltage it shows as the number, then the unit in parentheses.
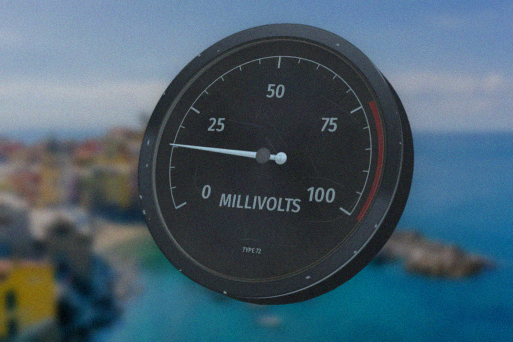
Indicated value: 15 (mV)
